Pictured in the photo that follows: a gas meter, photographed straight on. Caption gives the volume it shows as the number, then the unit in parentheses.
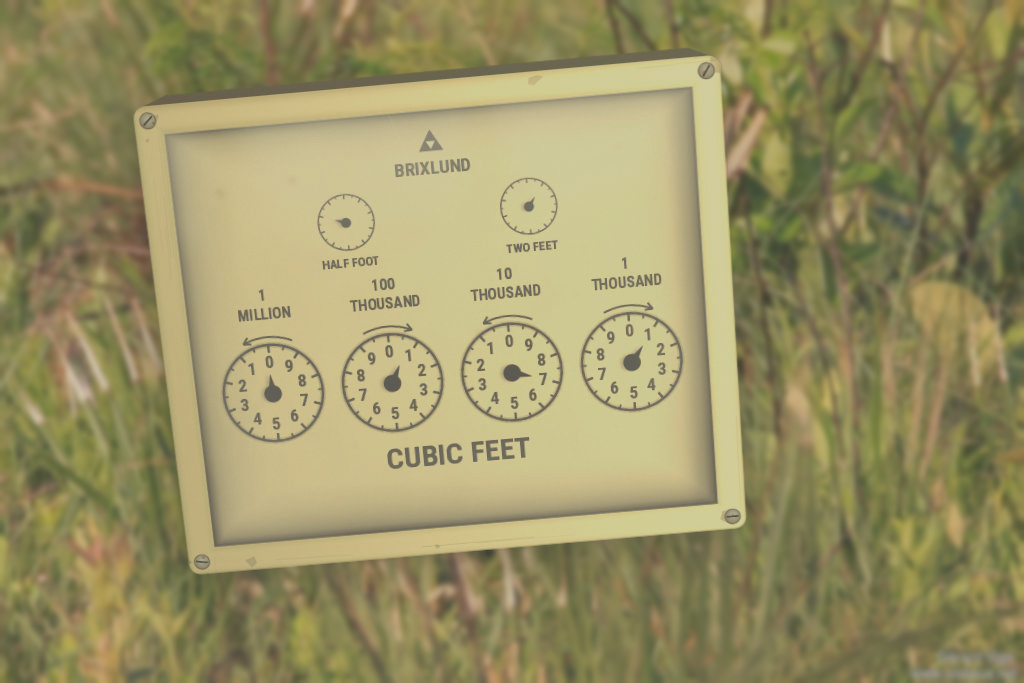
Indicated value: 7100 (ft³)
